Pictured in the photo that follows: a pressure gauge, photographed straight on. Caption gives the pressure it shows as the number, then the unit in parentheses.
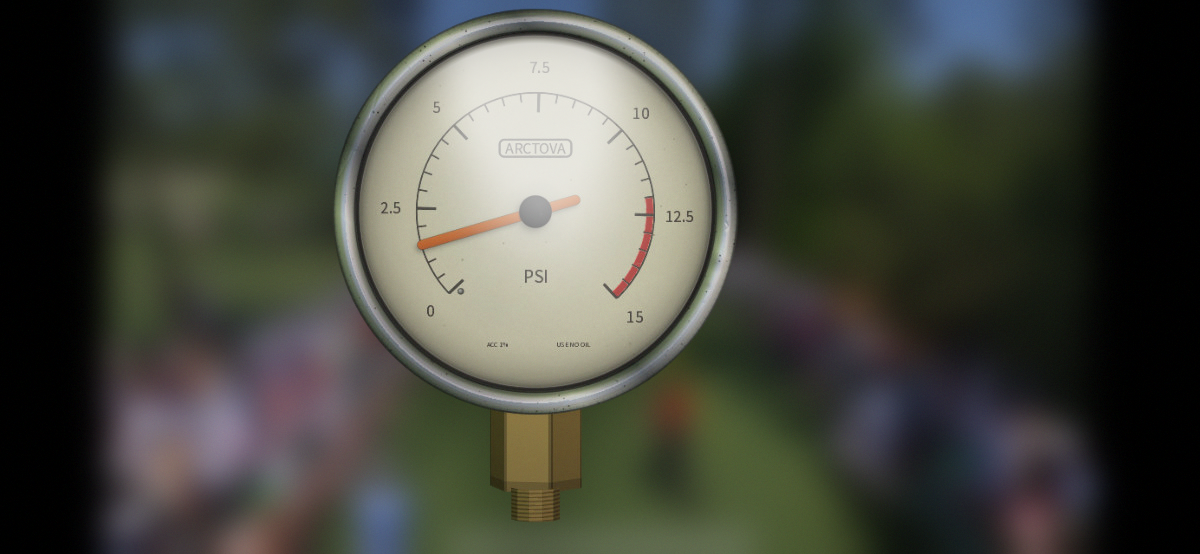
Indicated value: 1.5 (psi)
